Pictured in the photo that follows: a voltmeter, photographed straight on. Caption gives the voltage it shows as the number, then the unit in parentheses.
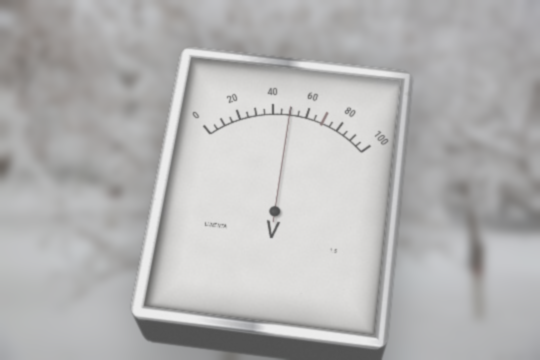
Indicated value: 50 (V)
